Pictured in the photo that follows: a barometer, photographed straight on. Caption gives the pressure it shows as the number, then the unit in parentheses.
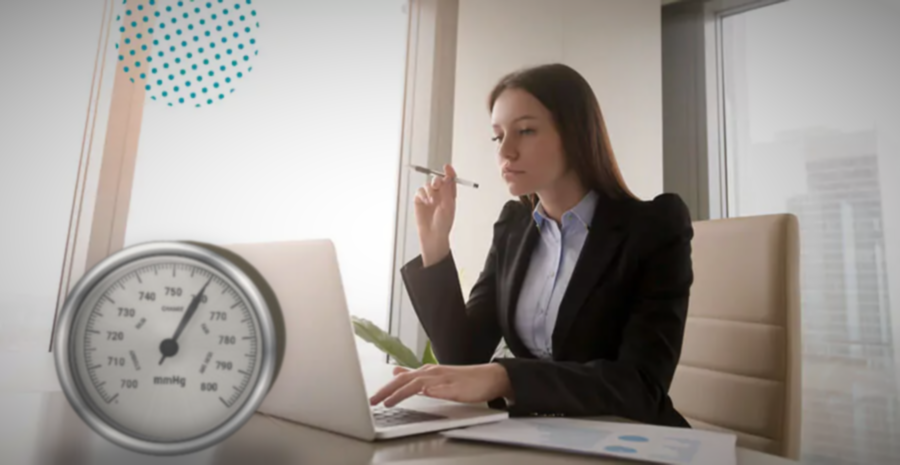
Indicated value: 760 (mmHg)
